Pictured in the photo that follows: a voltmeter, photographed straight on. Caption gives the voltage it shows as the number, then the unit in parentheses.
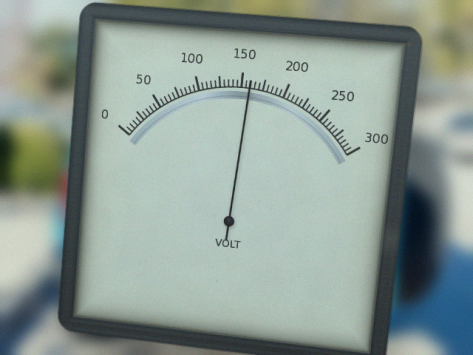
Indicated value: 160 (V)
